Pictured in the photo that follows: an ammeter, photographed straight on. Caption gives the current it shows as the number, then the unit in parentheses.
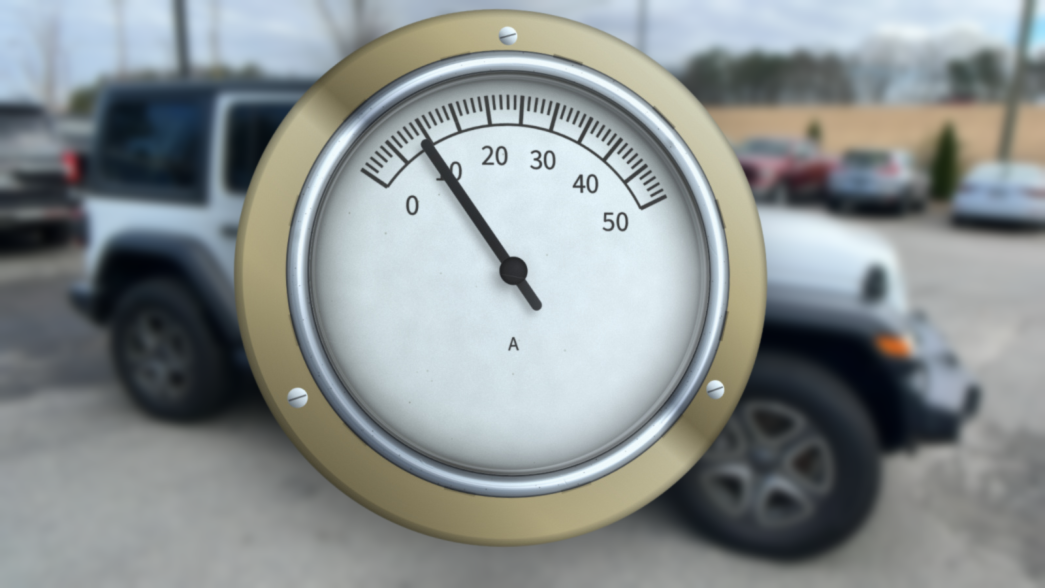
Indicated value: 9 (A)
